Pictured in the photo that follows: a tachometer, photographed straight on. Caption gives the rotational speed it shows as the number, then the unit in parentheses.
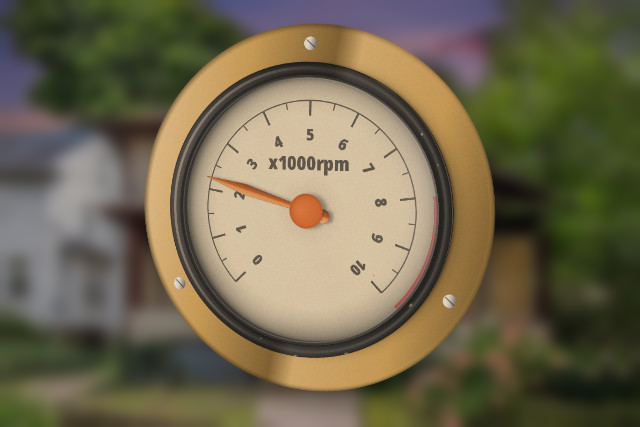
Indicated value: 2250 (rpm)
